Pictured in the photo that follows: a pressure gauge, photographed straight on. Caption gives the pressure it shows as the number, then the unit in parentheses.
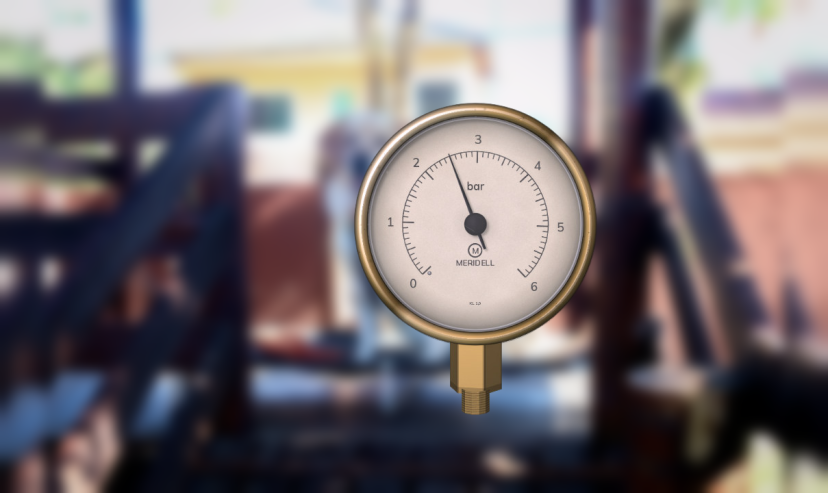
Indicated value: 2.5 (bar)
